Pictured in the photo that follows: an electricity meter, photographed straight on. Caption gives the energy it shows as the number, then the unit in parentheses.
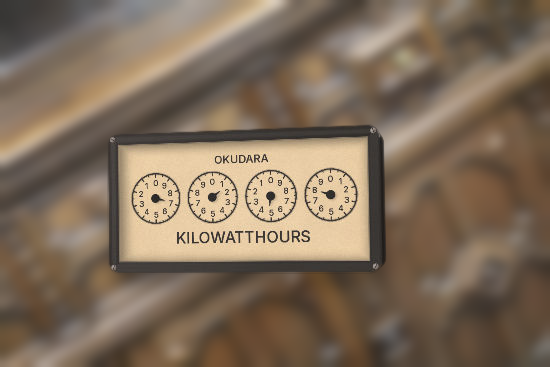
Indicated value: 7148 (kWh)
